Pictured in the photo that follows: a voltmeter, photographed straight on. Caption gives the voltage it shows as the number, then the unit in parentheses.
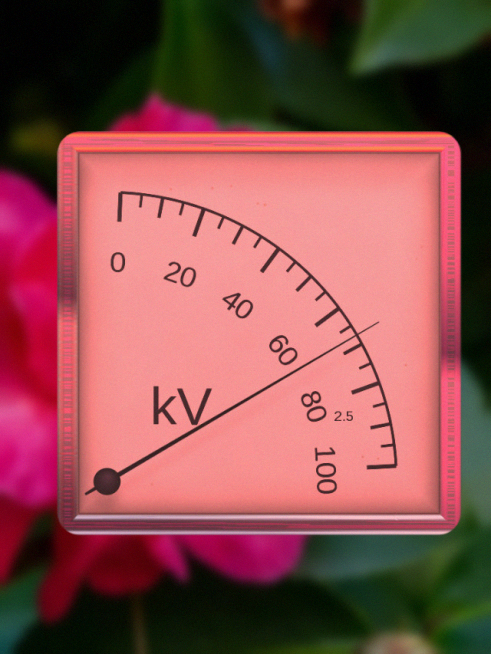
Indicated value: 67.5 (kV)
